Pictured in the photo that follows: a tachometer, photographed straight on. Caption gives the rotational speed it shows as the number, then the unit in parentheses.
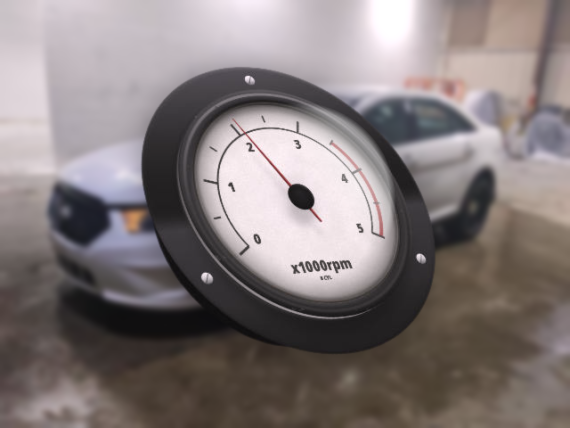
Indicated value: 2000 (rpm)
